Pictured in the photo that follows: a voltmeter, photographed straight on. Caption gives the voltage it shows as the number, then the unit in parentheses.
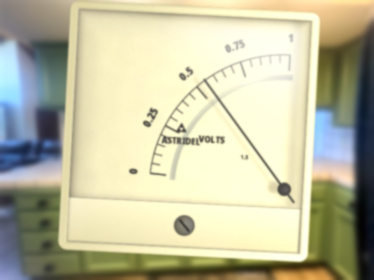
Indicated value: 0.55 (V)
